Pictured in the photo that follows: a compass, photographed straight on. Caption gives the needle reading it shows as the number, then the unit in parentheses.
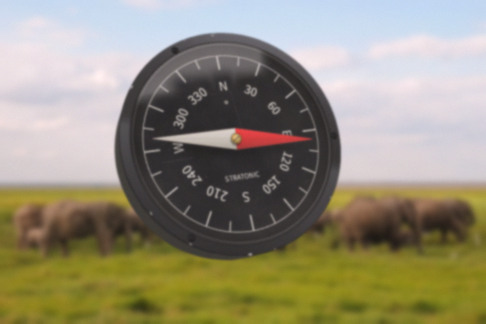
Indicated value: 97.5 (°)
